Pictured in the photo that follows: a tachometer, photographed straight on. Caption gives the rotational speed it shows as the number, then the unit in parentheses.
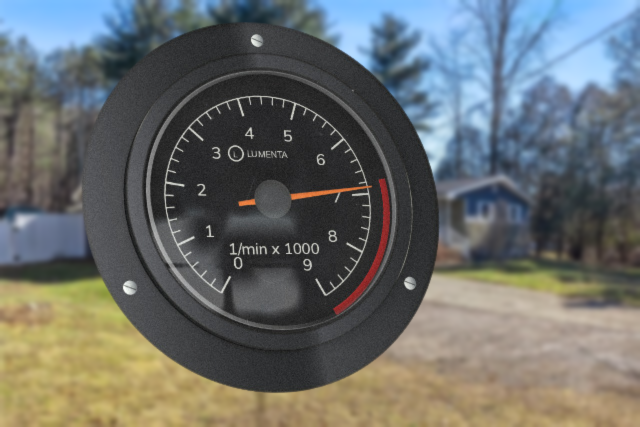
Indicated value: 6900 (rpm)
